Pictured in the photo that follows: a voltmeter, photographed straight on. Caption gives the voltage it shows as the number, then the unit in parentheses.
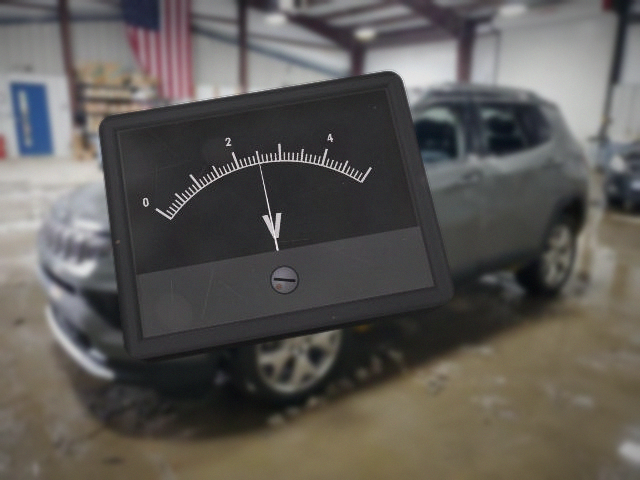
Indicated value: 2.5 (V)
